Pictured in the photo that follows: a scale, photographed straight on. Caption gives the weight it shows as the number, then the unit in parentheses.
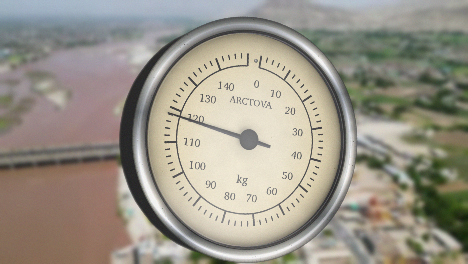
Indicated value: 118 (kg)
